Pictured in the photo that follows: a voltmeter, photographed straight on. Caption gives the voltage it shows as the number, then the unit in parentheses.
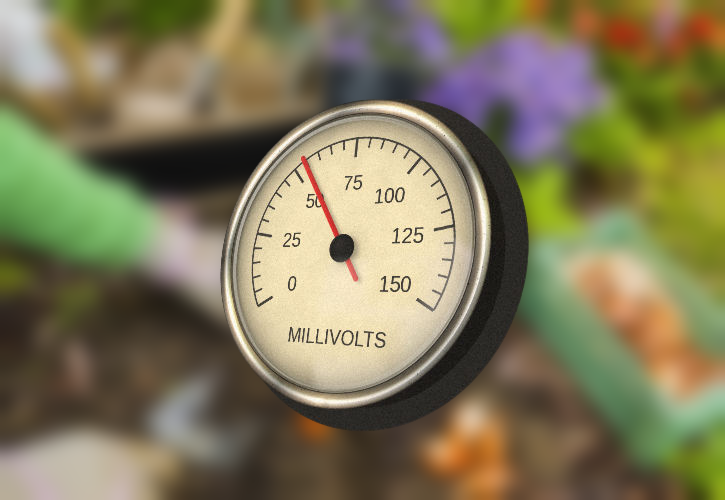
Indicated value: 55 (mV)
